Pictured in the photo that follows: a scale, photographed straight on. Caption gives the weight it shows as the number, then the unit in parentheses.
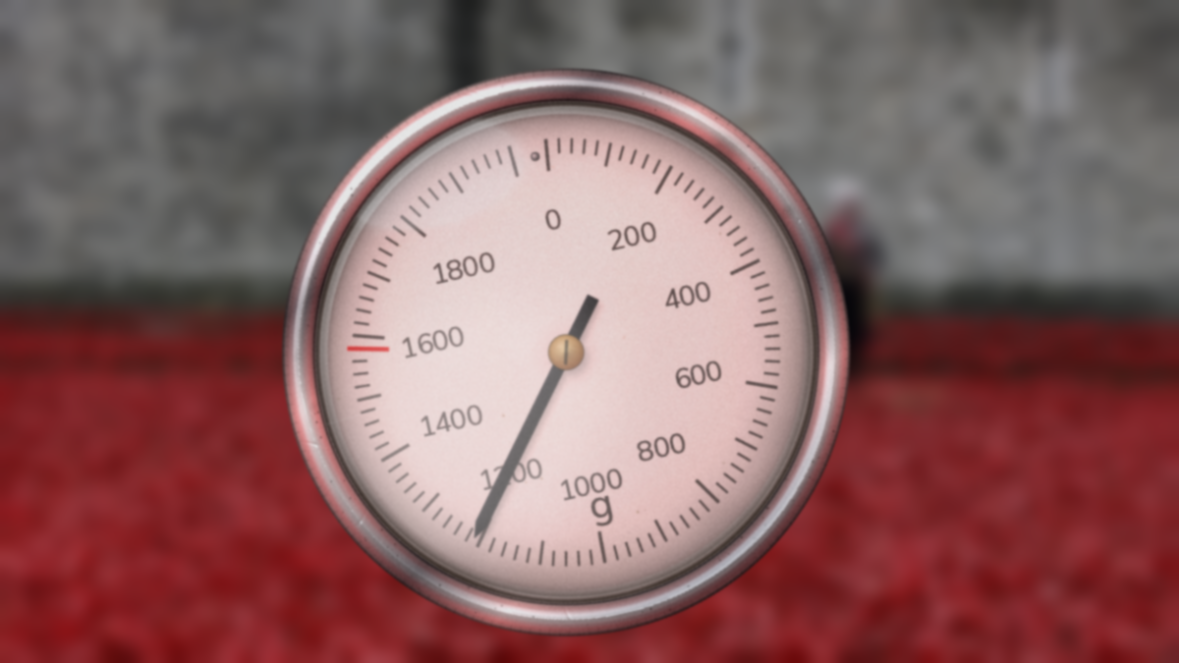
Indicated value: 1210 (g)
